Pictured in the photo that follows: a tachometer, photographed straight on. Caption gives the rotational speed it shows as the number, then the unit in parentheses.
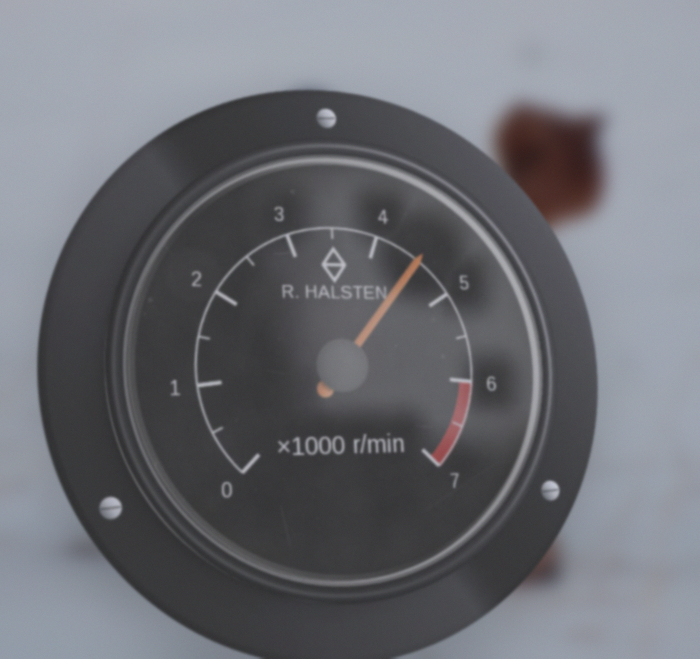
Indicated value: 4500 (rpm)
